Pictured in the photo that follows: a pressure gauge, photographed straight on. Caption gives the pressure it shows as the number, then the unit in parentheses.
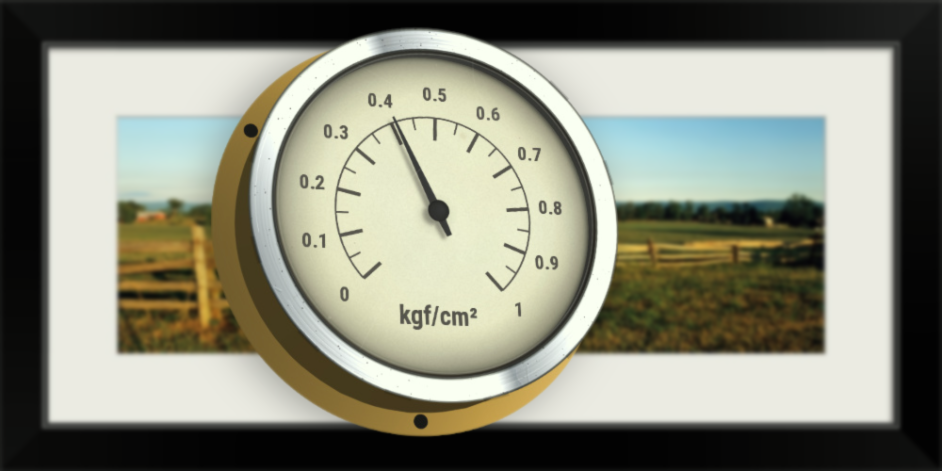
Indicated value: 0.4 (kg/cm²)
